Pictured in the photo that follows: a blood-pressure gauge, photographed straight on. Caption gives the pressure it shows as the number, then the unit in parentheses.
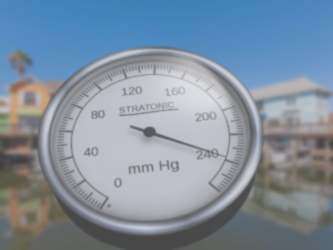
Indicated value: 240 (mmHg)
